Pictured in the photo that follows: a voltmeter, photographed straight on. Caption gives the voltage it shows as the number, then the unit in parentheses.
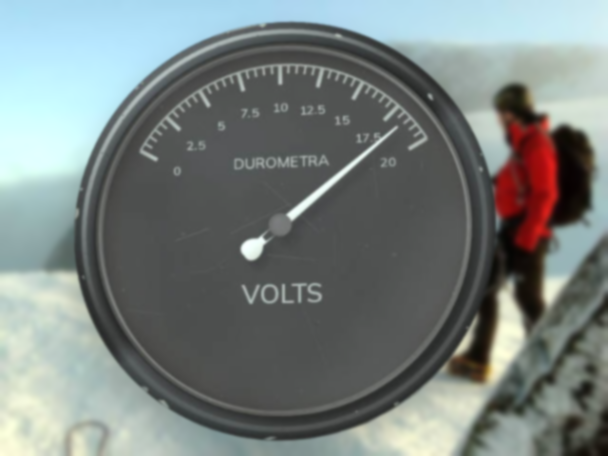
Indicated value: 18.5 (V)
